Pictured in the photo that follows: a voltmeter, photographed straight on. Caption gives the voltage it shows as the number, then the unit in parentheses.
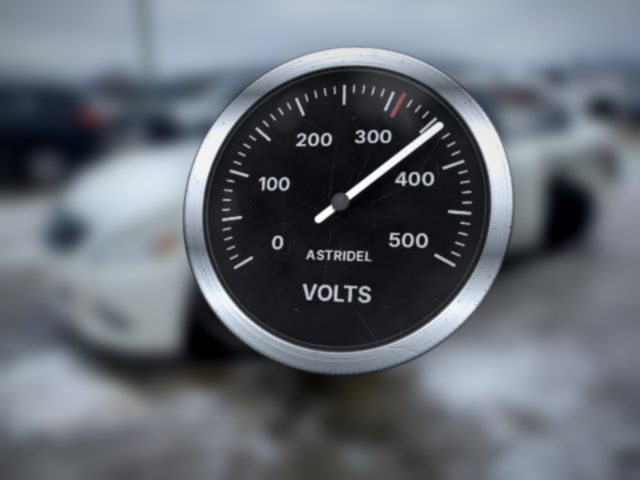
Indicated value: 360 (V)
